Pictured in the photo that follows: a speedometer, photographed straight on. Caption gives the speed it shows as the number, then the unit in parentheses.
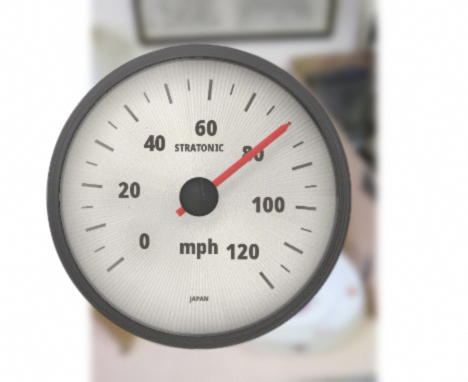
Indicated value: 80 (mph)
